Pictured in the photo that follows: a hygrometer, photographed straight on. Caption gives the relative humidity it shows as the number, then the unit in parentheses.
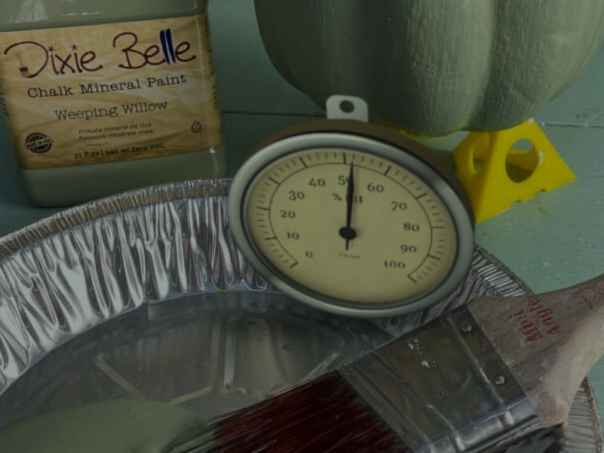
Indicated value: 52 (%)
